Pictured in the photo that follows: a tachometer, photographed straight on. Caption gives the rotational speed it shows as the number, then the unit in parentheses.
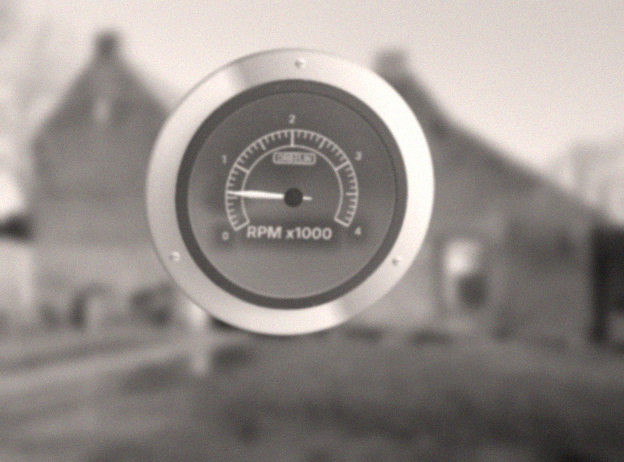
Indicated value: 600 (rpm)
